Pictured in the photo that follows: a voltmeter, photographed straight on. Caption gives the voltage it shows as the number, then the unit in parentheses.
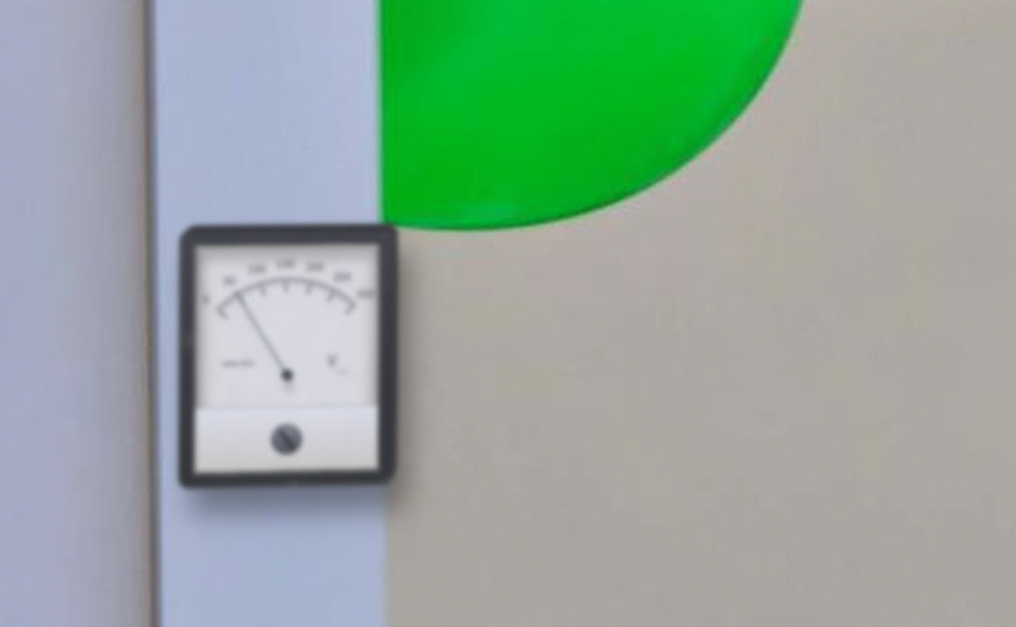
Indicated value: 50 (V)
